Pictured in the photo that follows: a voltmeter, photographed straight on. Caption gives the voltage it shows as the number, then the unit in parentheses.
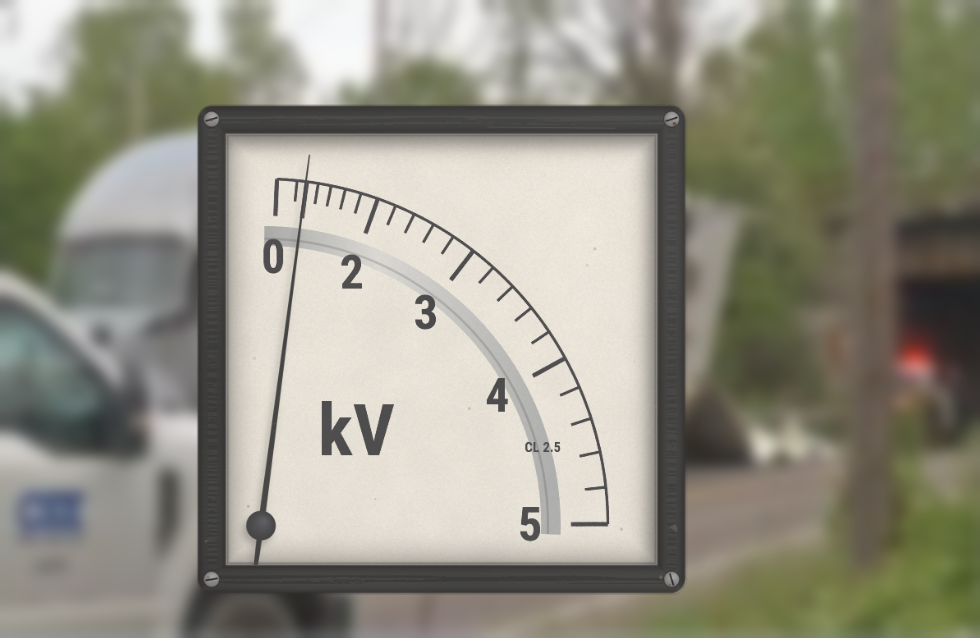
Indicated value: 1 (kV)
